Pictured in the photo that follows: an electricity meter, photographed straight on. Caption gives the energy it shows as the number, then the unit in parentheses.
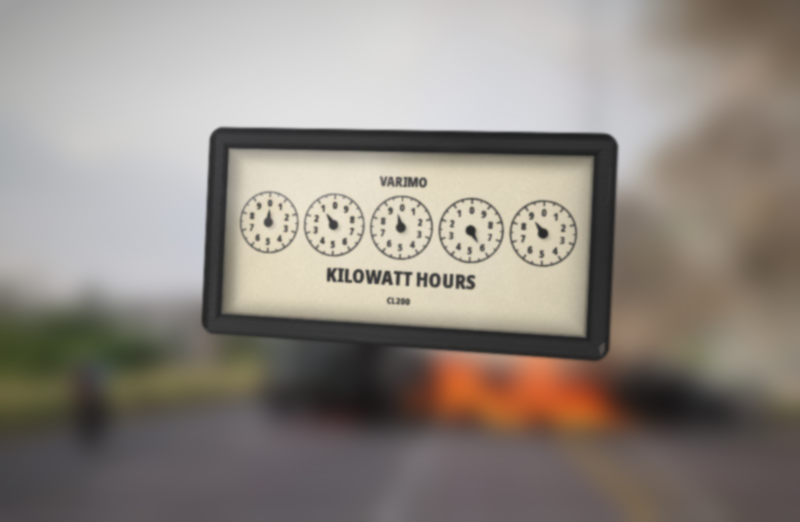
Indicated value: 959 (kWh)
